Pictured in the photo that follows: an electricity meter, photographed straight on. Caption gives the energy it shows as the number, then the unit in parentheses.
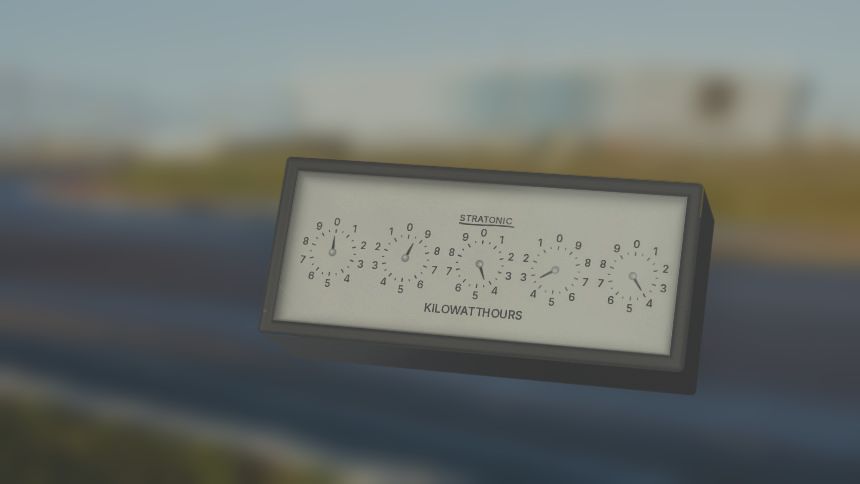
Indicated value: 99434 (kWh)
